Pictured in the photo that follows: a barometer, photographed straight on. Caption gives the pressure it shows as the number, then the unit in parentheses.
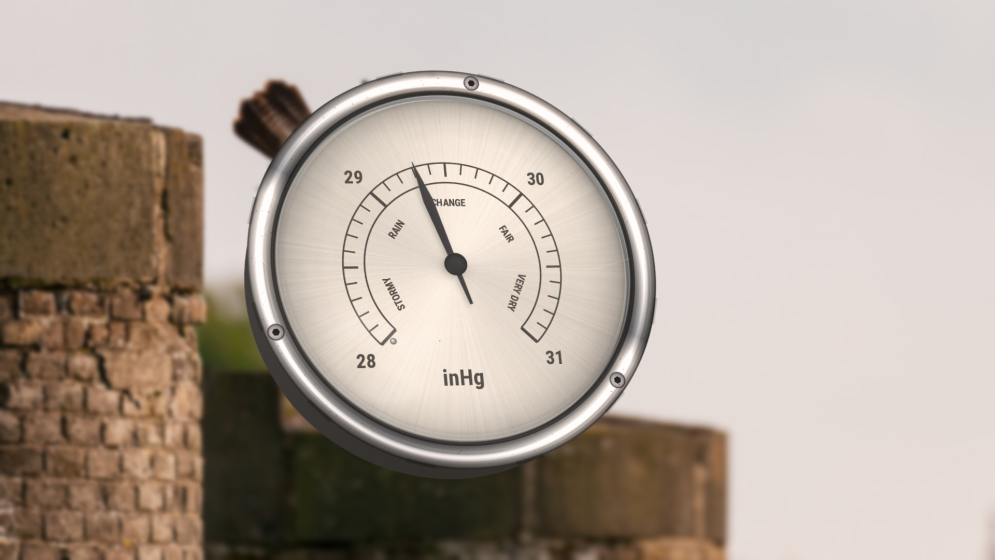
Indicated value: 29.3 (inHg)
